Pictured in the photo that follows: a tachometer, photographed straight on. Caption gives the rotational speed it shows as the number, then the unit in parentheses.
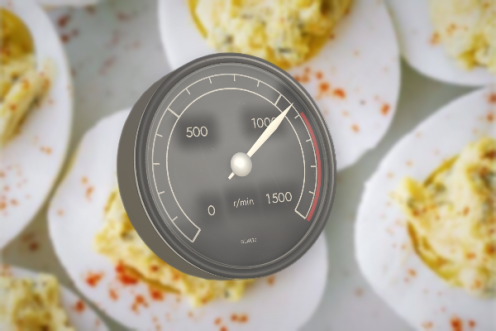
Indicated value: 1050 (rpm)
